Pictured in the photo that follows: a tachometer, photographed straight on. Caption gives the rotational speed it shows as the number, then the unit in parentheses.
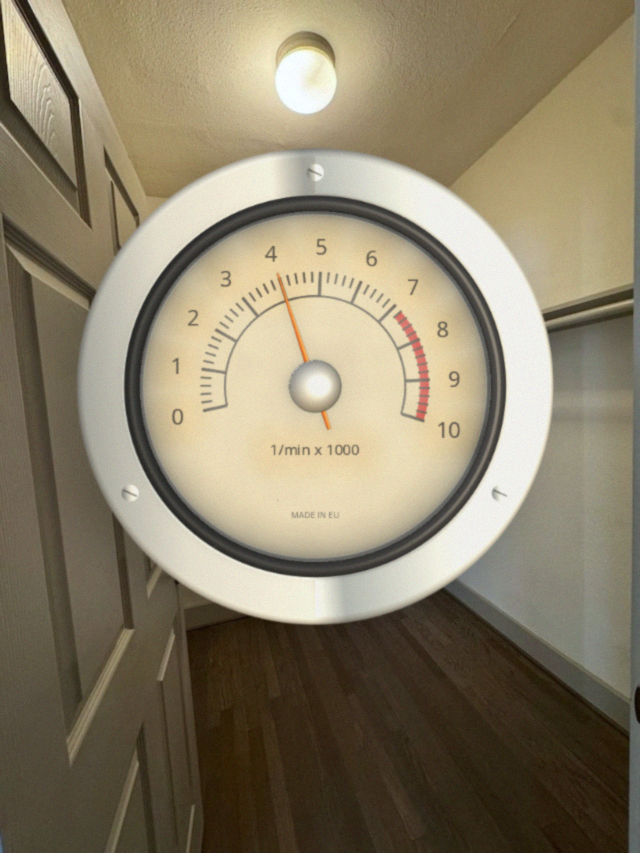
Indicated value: 4000 (rpm)
